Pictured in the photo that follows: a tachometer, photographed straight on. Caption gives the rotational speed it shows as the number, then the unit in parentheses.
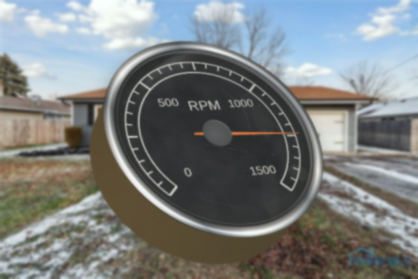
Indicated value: 1250 (rpm)
